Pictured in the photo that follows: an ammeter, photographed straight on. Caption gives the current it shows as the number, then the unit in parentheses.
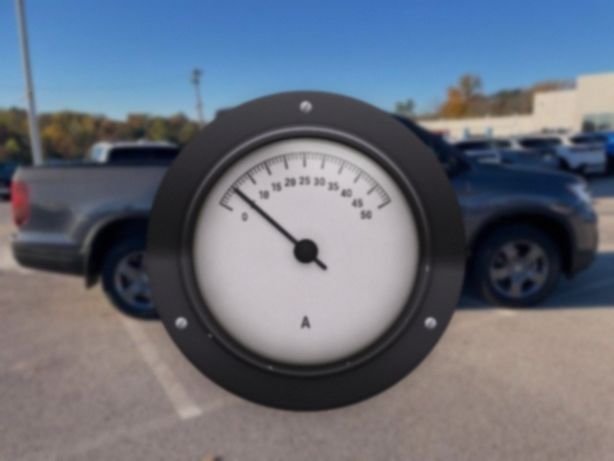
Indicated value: 5 (A)
